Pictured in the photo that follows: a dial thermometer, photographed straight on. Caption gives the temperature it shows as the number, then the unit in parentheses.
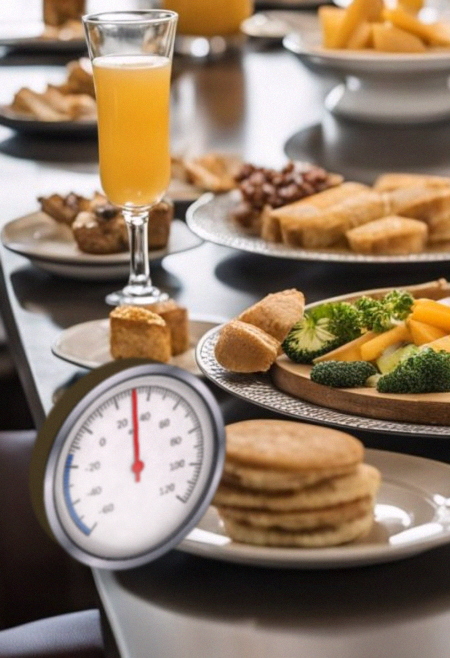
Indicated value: 30 (°F)
